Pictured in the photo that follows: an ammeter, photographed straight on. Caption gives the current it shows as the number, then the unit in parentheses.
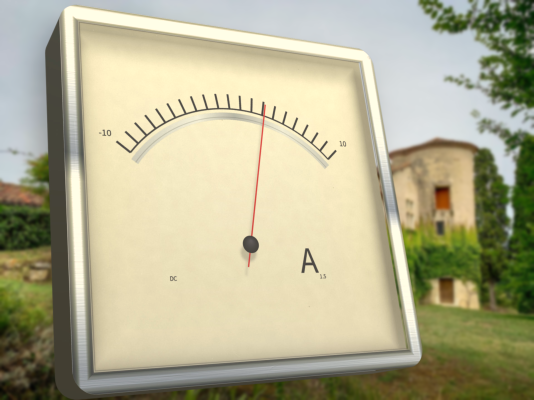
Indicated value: 3 (A)
